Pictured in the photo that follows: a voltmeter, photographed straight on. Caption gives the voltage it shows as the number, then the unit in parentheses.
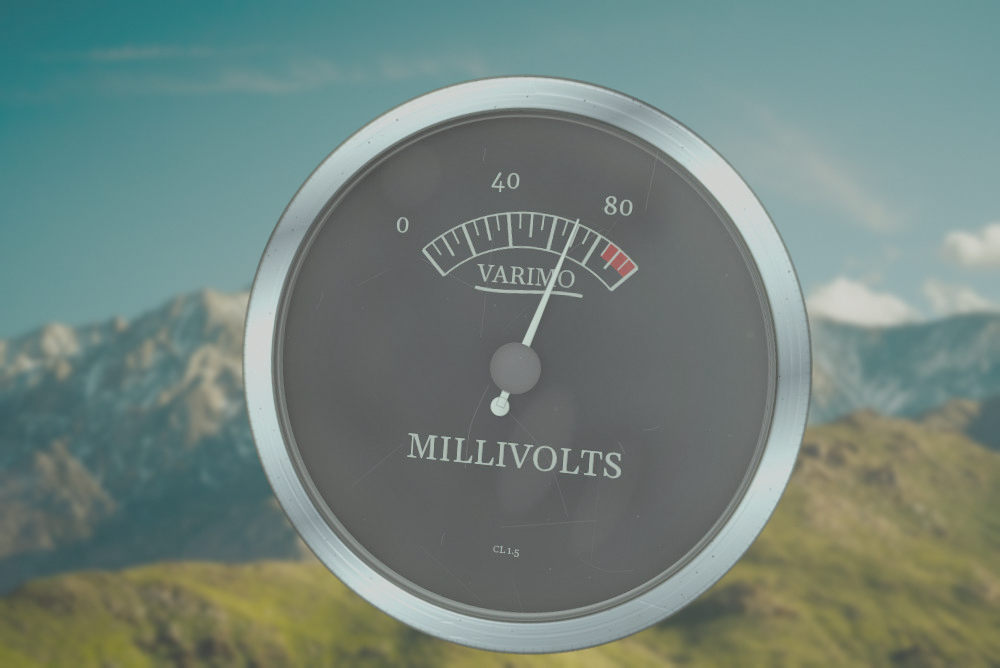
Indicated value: 70 (mV)
